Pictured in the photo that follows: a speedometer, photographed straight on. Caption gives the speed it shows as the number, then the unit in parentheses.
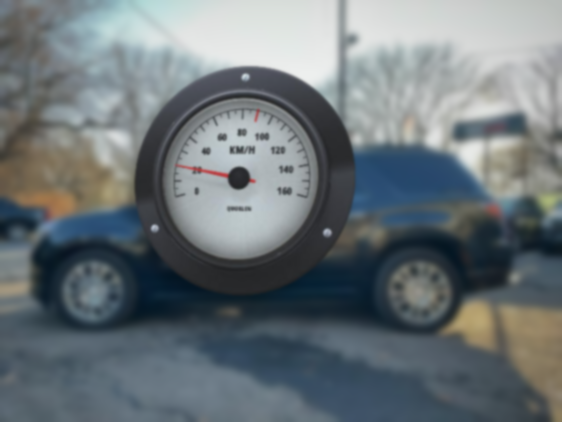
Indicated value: 20 (km/h)
